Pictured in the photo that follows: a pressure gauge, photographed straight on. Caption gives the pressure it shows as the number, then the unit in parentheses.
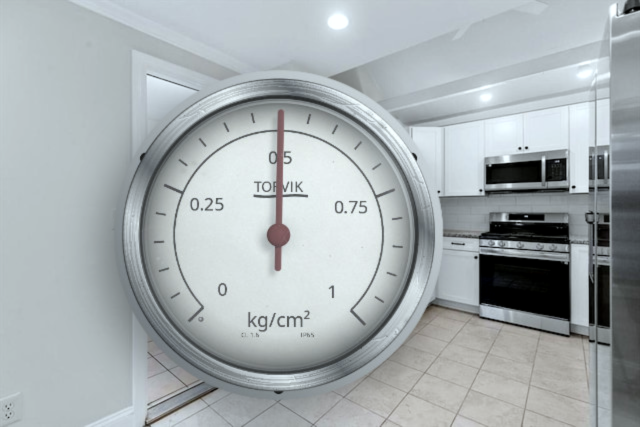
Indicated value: 0.5 (kg/cm²)
